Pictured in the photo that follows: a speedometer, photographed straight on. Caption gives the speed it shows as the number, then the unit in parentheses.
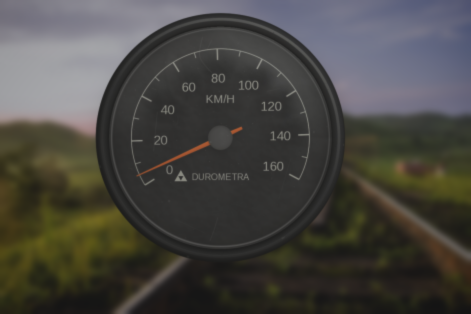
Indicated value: 5 (km/h)
